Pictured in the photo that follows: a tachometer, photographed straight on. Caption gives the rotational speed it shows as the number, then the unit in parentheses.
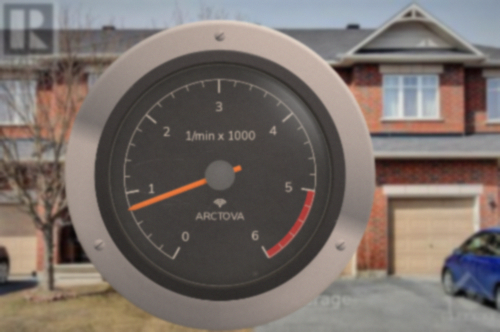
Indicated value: 800 (rpm)
